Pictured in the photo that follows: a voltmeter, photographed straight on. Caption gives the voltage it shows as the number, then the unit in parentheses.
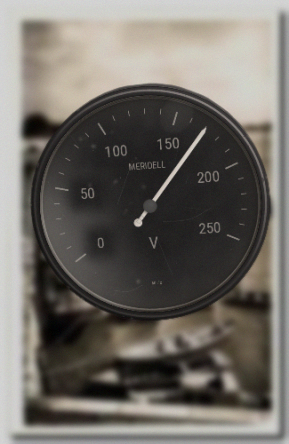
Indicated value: 170 (V)
